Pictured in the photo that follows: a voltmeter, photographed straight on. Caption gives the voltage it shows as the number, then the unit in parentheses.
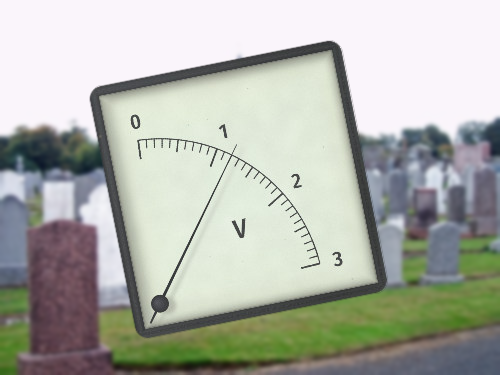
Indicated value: 1.2 (V)
